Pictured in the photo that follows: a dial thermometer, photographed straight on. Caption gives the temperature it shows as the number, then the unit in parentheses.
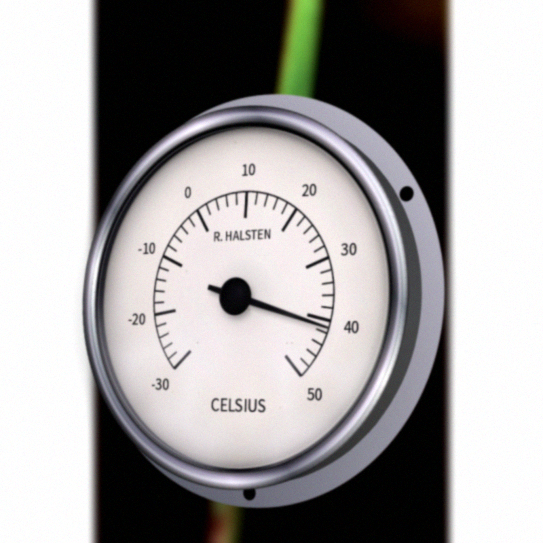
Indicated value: 41 (°C)
